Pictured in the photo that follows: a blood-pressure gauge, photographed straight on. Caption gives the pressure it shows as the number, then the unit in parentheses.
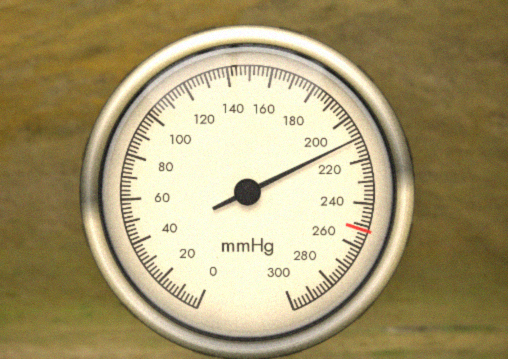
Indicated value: 210 (mmHg)
